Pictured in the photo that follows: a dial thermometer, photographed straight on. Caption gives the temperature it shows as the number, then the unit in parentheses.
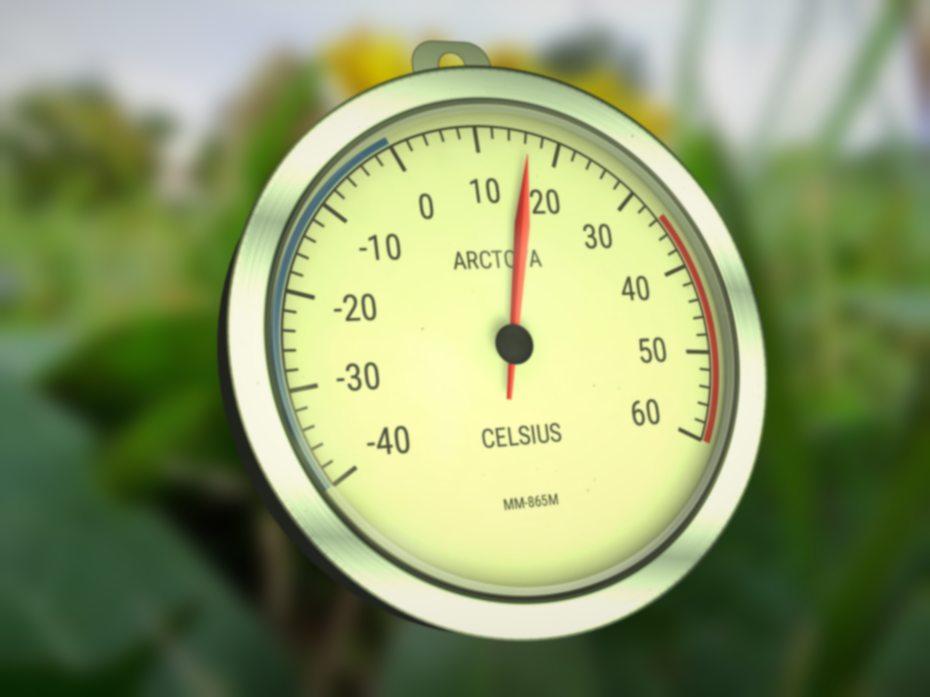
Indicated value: 16 (°C)
